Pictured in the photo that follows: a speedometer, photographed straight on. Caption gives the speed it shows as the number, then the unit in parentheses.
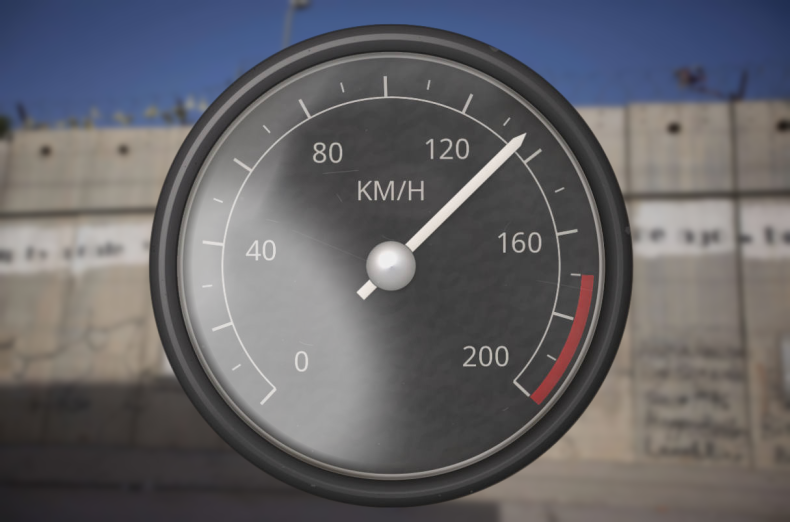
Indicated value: 135 (km/h)
